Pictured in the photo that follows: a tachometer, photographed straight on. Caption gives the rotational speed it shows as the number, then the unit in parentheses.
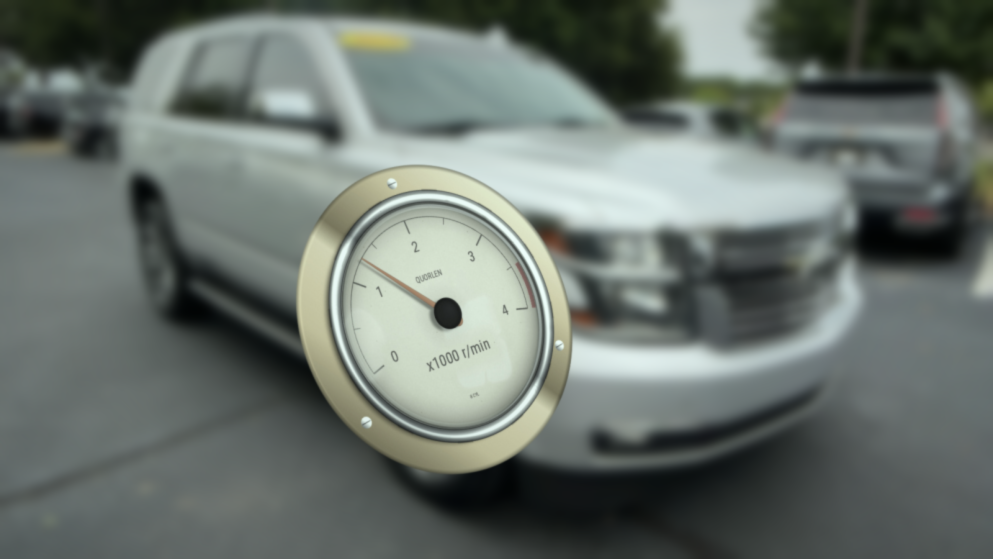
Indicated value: 1250 (rpm)
